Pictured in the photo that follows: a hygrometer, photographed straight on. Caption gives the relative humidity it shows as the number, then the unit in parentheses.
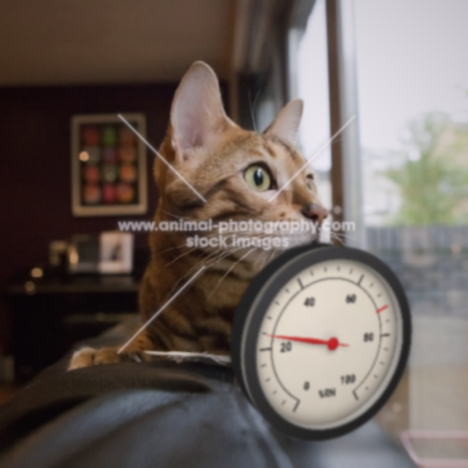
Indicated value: 24 (%)
